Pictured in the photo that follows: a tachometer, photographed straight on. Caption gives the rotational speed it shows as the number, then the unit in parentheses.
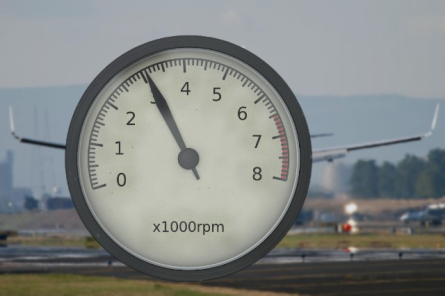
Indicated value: 3100 (rpm)
